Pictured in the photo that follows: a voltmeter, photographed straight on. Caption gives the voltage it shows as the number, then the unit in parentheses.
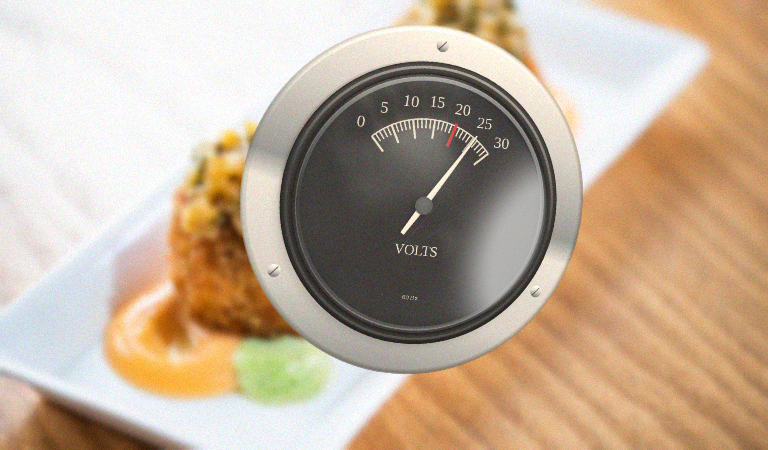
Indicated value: 25 (V)
